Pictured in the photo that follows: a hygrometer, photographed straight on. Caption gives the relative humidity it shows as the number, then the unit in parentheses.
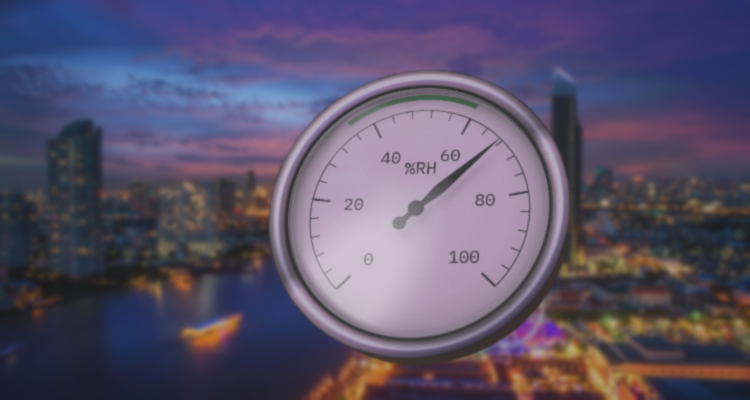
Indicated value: 68 (%)
